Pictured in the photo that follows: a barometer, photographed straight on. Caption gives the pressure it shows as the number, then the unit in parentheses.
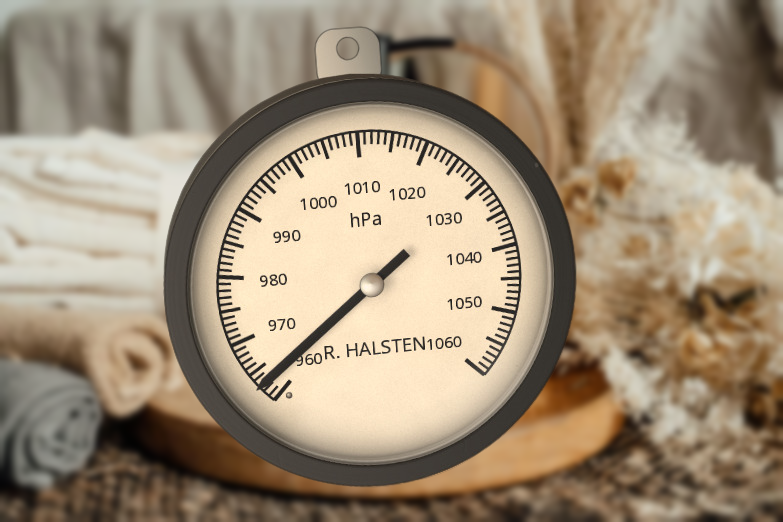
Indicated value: 963 (hPa)
